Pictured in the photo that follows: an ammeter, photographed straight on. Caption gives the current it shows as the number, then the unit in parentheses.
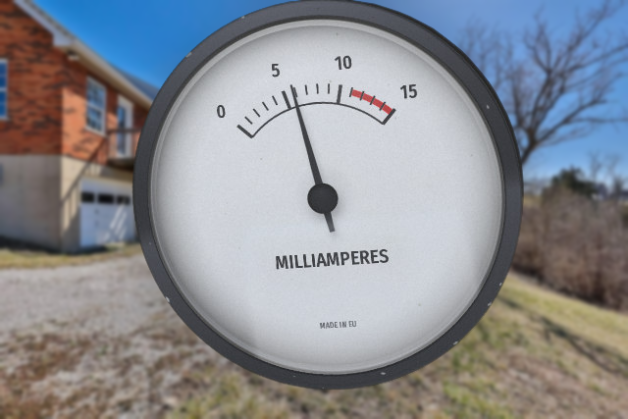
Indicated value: 6 (mA)
